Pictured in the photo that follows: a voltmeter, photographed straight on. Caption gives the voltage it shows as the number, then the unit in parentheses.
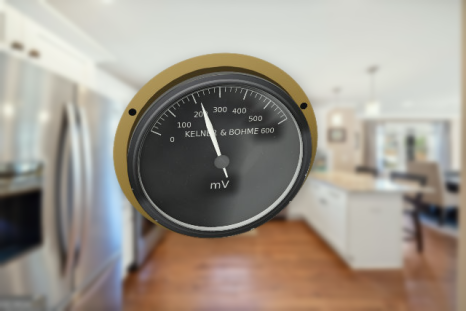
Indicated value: 220 (mV)
